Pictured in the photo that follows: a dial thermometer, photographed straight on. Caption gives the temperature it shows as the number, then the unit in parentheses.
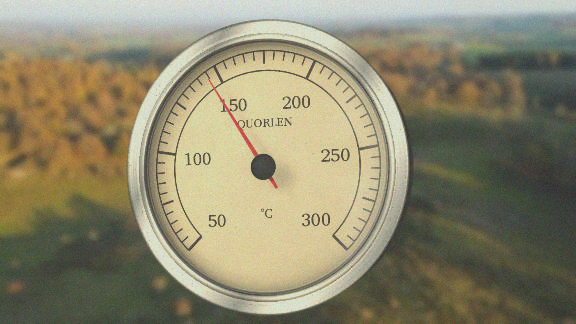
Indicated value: 145 (°C)
